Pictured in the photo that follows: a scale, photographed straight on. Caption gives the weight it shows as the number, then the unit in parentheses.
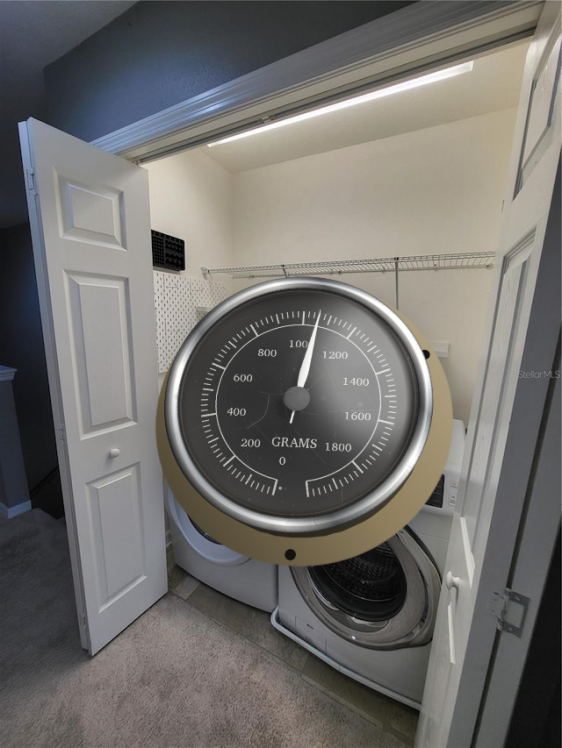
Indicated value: 1060 (g)
